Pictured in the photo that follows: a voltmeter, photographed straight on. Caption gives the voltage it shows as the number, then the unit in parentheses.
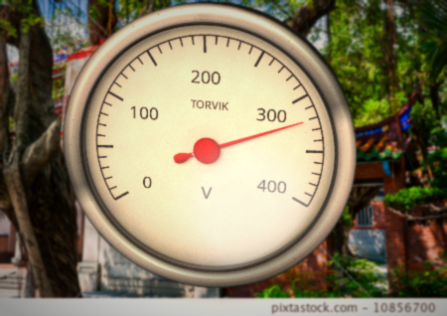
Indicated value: 320 (V)
